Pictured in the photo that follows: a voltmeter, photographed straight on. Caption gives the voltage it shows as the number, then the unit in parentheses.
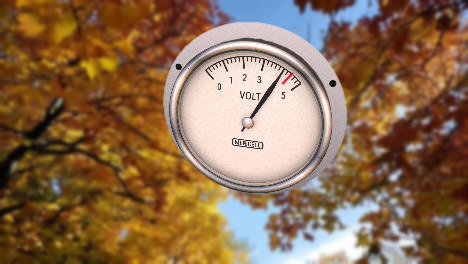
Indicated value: 4 (V)
